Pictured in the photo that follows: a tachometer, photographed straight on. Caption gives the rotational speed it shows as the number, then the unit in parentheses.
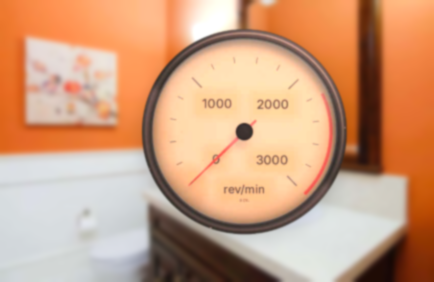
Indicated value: 0 (rpm)
